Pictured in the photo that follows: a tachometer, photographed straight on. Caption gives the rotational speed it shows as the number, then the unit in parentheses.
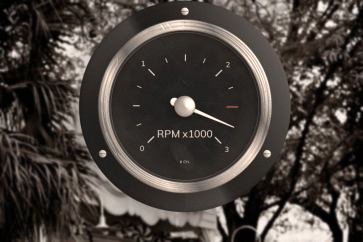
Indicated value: 2750 (rpm)
